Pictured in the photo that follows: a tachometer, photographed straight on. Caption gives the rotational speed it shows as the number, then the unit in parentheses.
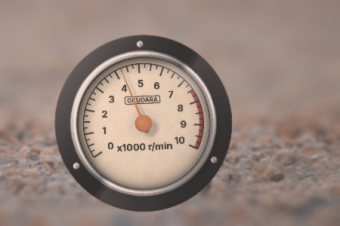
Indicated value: 4250 (rpm)
